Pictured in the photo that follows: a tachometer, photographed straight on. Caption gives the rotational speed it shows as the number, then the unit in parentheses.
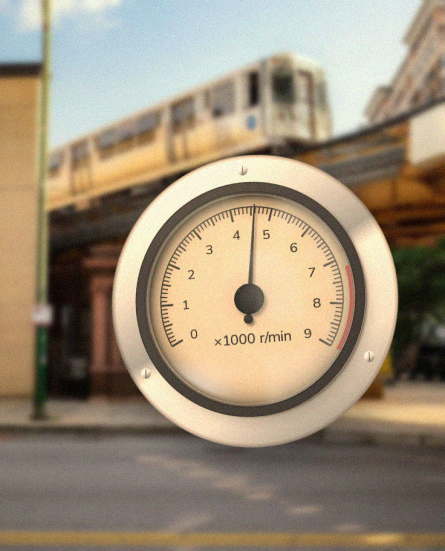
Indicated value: 4600 (rpm)
